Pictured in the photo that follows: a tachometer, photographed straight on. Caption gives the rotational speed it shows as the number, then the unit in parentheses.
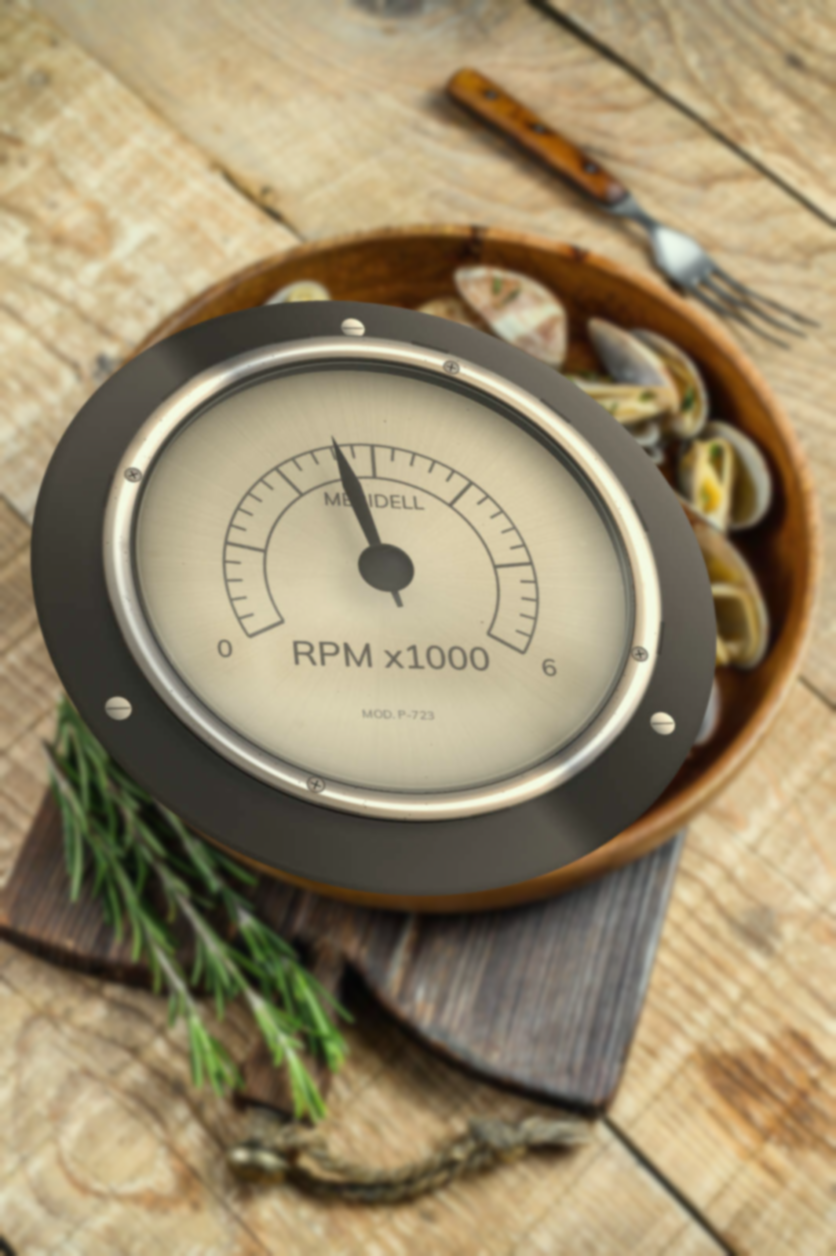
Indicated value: 2600 (rpm)
